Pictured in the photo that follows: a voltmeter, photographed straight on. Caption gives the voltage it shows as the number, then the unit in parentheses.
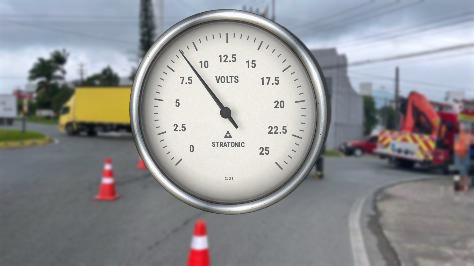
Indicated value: 9 (V)
